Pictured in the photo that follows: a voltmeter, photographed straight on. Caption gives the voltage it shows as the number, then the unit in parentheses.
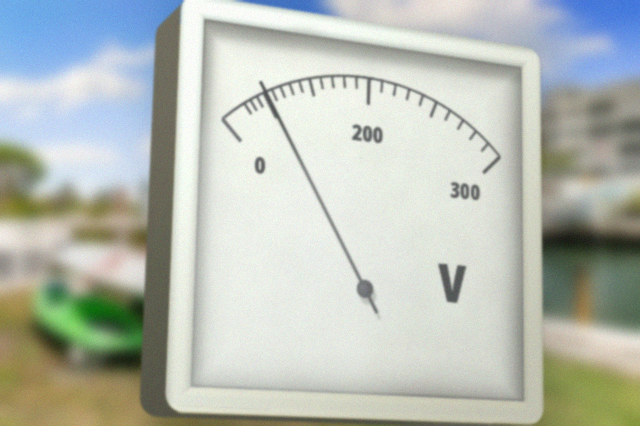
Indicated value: 100 (V)
